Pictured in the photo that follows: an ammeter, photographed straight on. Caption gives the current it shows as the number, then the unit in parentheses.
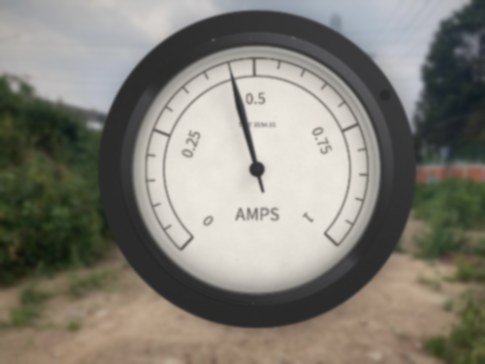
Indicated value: 0.45 (A)
